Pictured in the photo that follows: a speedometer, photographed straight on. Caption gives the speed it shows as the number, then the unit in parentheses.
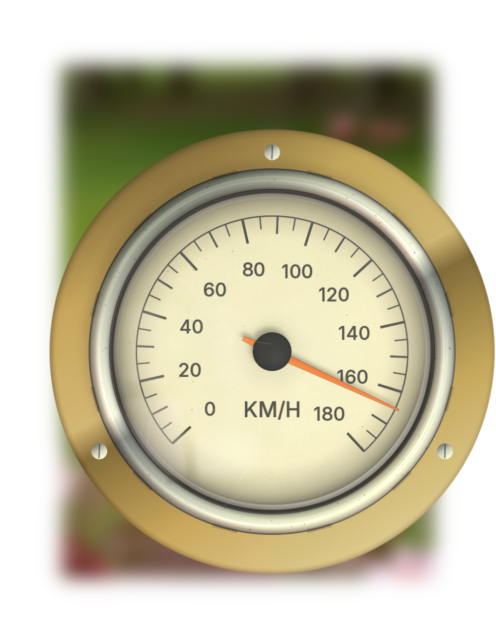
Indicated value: 165 (km/h)
